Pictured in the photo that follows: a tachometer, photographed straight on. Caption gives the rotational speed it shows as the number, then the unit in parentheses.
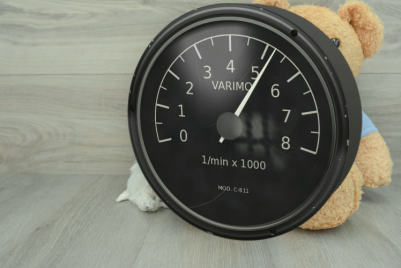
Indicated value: 5250 (rpm)
